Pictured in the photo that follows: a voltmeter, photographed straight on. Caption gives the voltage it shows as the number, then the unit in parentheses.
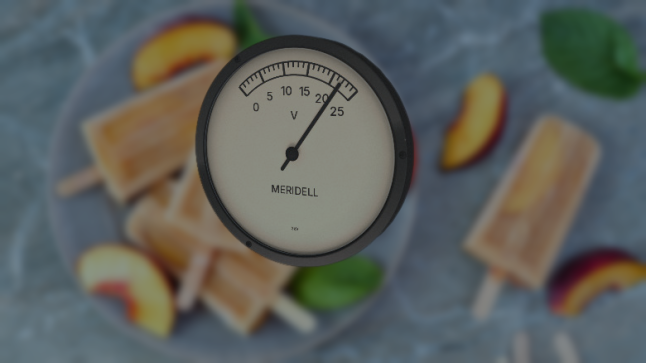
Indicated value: 22 (V)
